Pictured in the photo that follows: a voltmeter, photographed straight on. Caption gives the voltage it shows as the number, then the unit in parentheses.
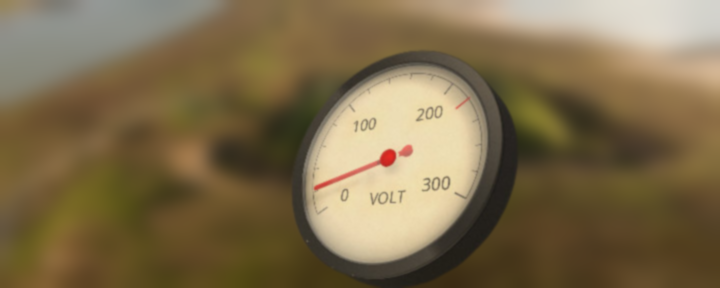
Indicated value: 20 (V)
